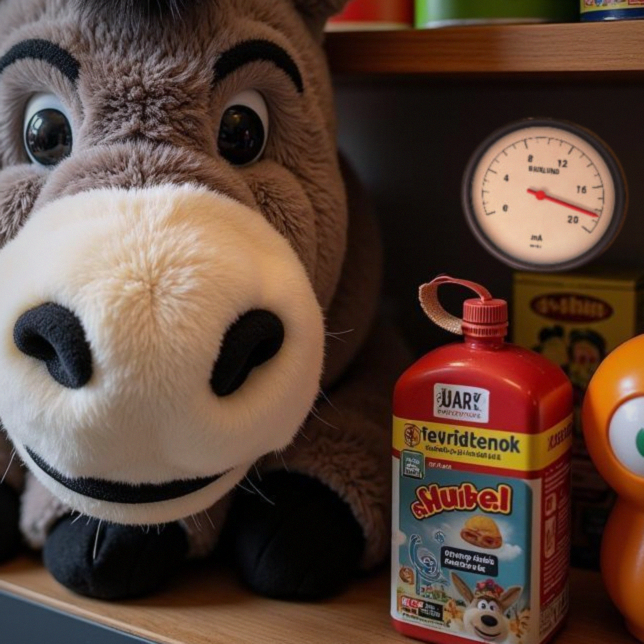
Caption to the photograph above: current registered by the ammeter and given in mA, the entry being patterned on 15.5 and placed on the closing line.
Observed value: 18.5
